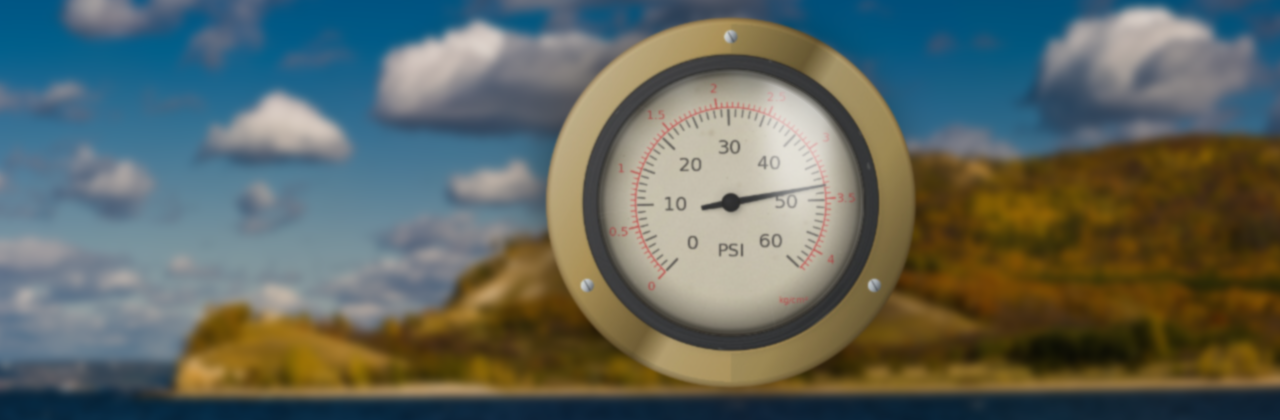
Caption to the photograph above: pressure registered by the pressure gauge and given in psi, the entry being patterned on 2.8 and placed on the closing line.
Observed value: 48
